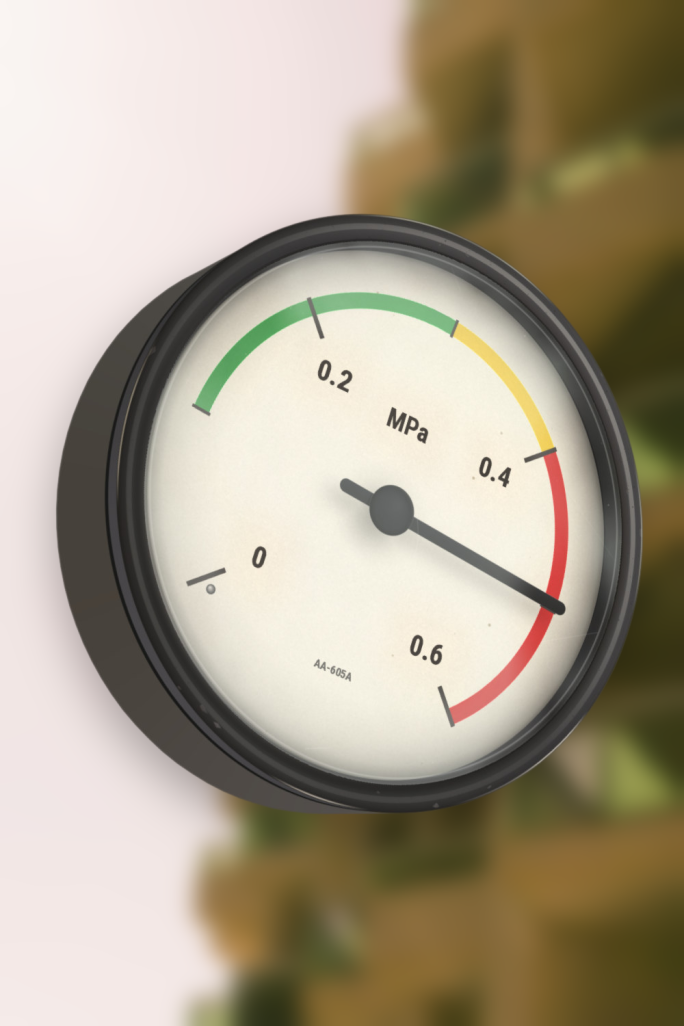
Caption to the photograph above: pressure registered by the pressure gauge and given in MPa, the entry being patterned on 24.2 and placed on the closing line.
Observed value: 0.5
